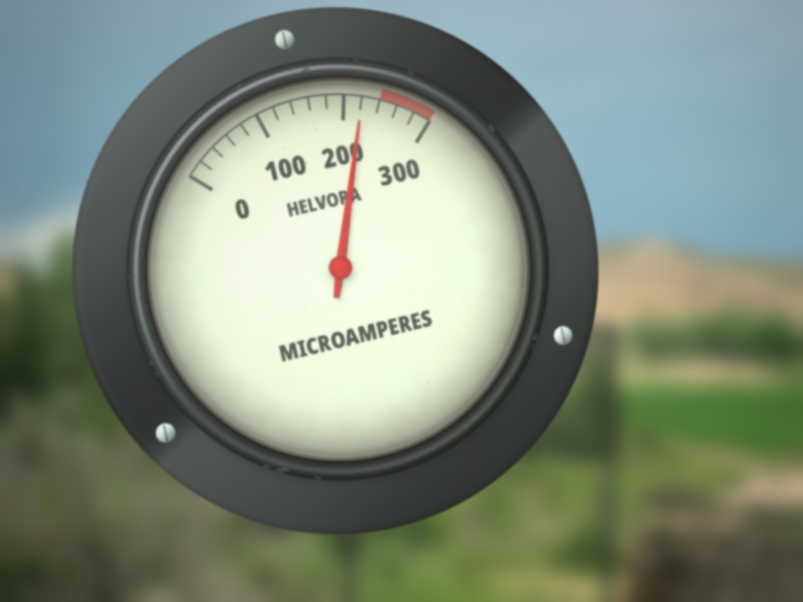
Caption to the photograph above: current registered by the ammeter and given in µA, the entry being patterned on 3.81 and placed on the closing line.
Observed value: 220
